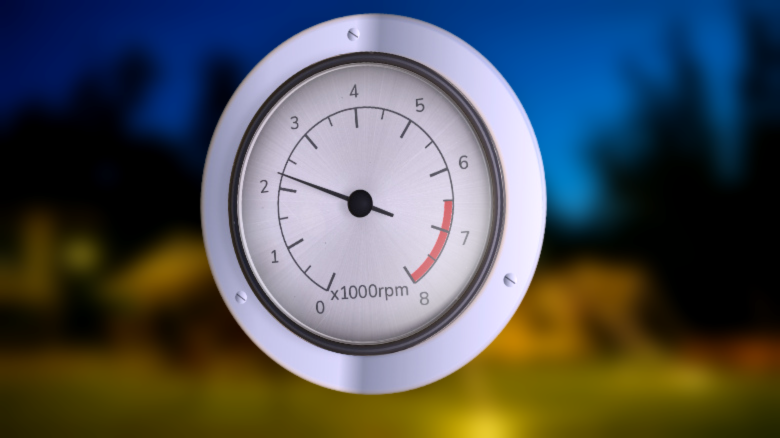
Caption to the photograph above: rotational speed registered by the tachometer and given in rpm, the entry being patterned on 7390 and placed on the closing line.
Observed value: 2250
